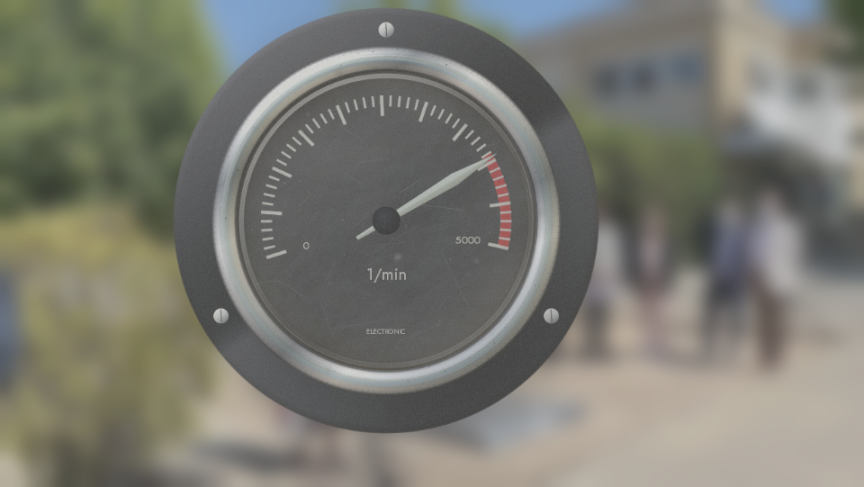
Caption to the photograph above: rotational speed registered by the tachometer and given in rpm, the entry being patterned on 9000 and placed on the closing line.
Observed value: 3950
